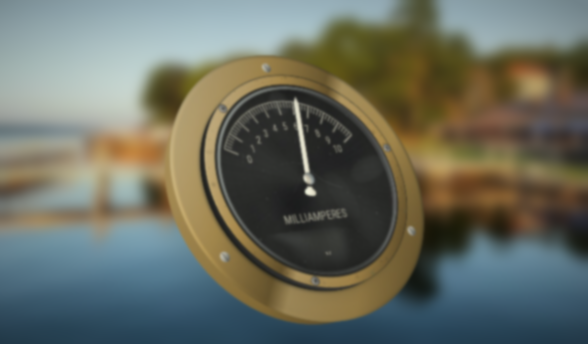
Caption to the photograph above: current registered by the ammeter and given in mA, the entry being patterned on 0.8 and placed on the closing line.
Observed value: 6
